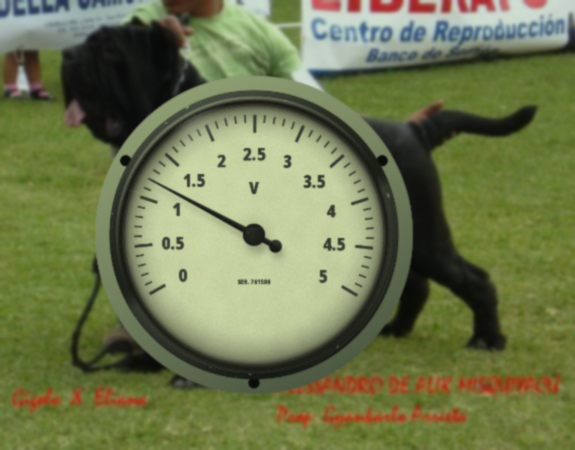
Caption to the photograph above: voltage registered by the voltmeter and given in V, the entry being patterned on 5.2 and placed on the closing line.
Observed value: 1.2
